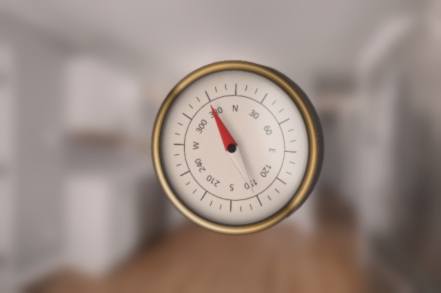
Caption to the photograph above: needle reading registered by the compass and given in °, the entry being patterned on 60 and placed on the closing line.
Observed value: 330
